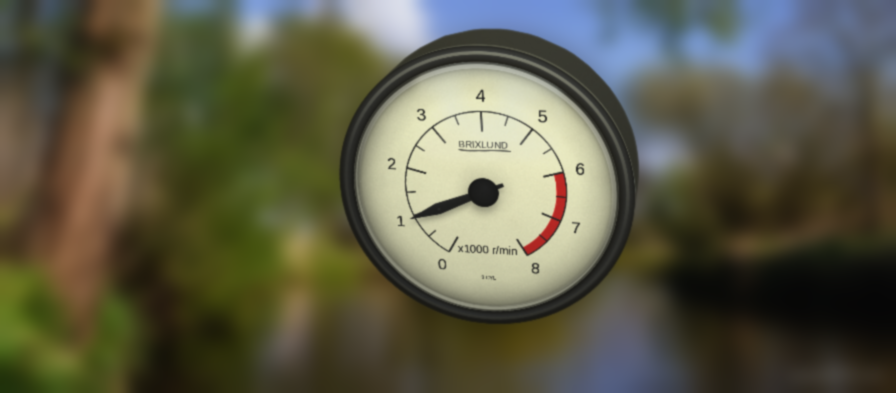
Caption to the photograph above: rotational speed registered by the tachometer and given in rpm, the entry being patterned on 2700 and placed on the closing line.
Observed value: 1000
